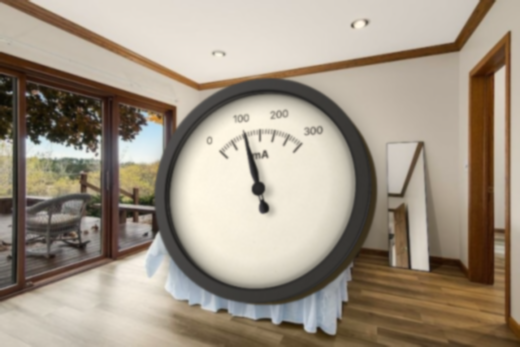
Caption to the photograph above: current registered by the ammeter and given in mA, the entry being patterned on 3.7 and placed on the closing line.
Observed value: 100
